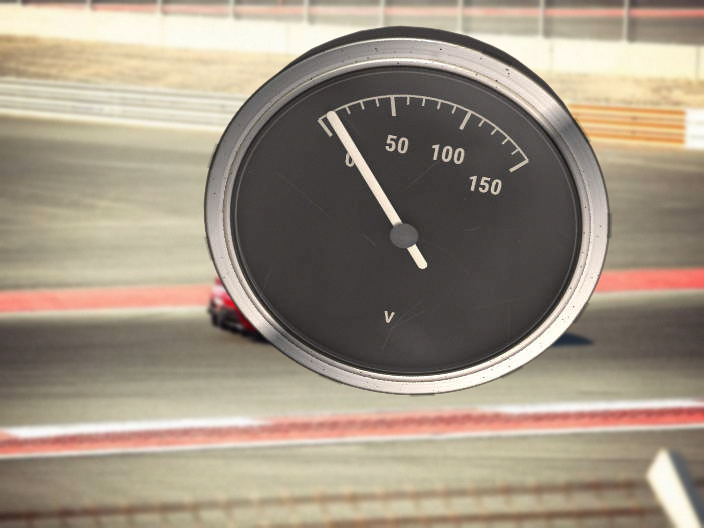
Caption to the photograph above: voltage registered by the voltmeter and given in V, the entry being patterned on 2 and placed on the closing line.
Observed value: 10
